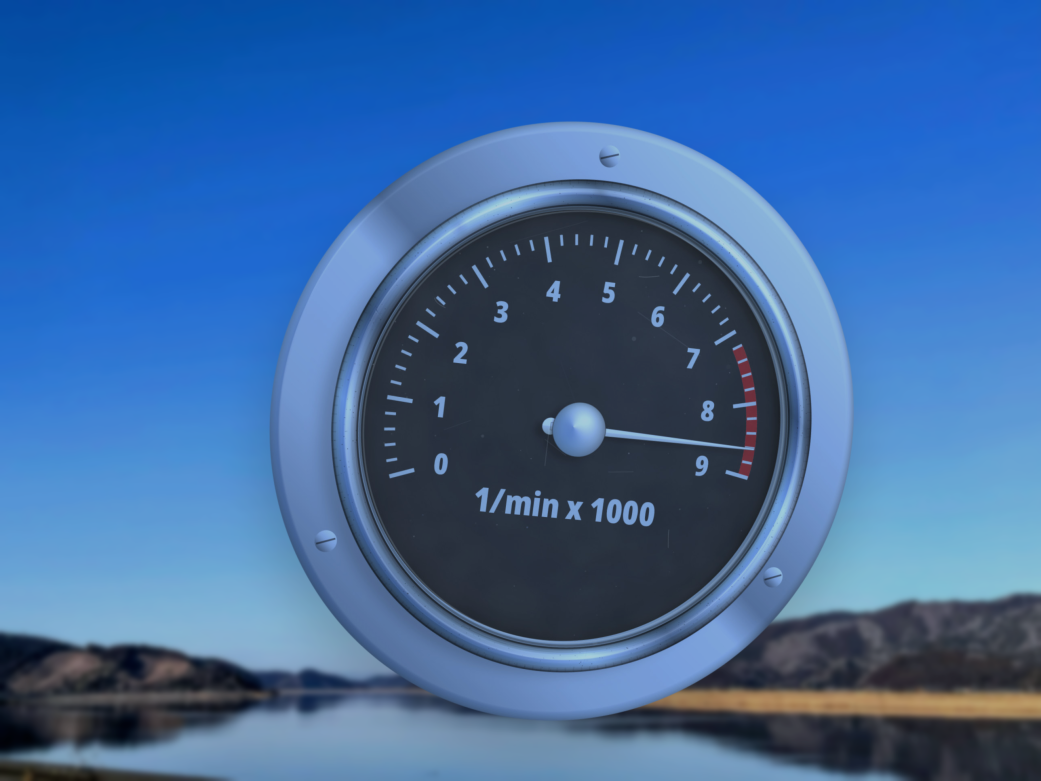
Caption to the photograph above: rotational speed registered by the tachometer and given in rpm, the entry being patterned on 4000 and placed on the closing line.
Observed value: 8600
